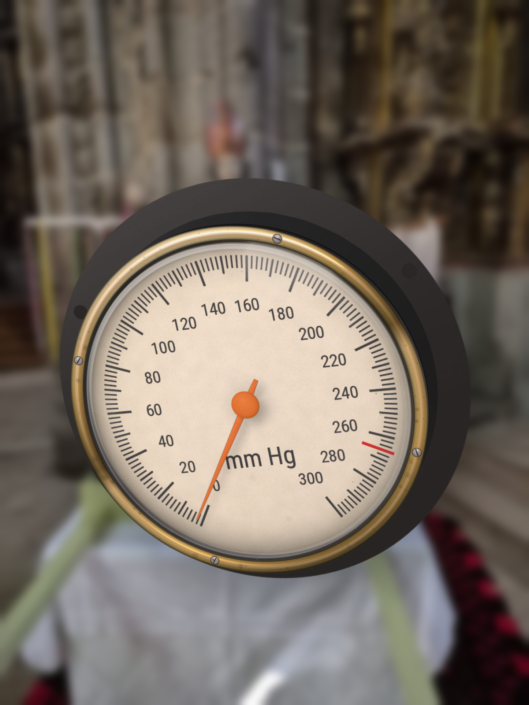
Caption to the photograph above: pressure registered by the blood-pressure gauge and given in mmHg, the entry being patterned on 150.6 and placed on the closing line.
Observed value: 2
